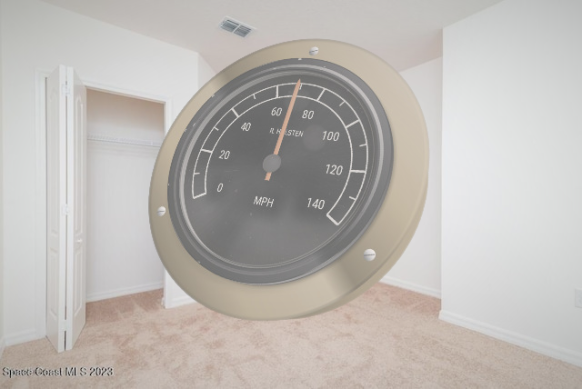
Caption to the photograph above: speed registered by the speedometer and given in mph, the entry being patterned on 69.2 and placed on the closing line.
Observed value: 70
